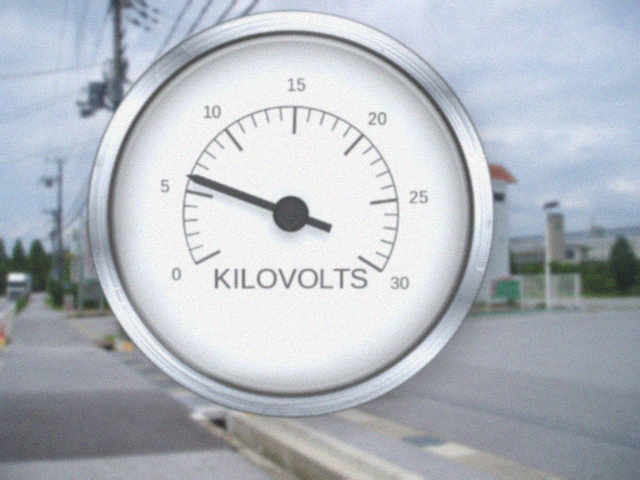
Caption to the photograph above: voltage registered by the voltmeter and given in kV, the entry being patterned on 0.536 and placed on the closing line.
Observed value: 6
